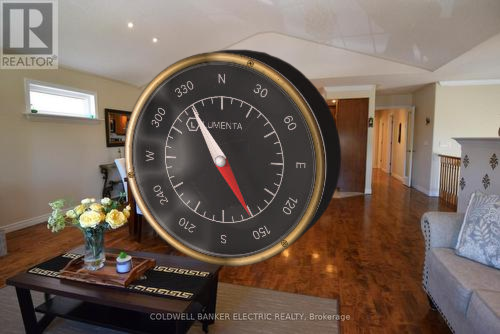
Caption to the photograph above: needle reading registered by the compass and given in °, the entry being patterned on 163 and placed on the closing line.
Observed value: 150
